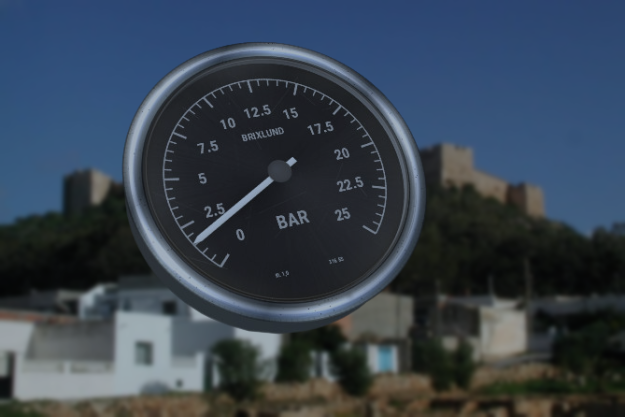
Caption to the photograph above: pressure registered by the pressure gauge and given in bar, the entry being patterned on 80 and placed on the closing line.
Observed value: 1.5
